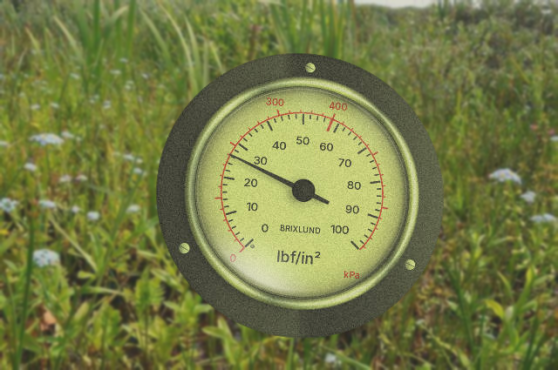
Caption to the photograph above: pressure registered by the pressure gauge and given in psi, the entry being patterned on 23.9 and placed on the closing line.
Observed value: 26
